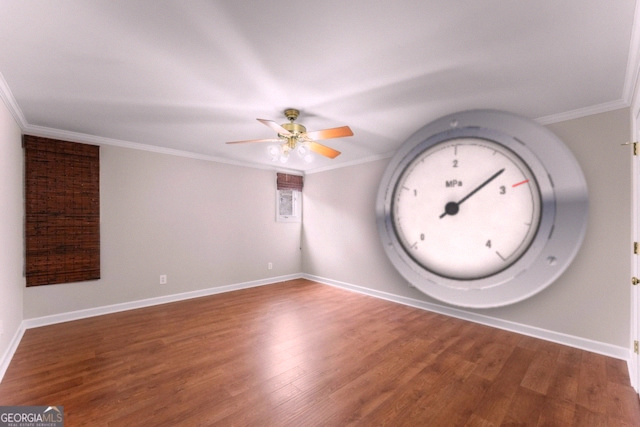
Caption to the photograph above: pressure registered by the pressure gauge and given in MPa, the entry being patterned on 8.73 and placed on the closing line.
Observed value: 2.75
